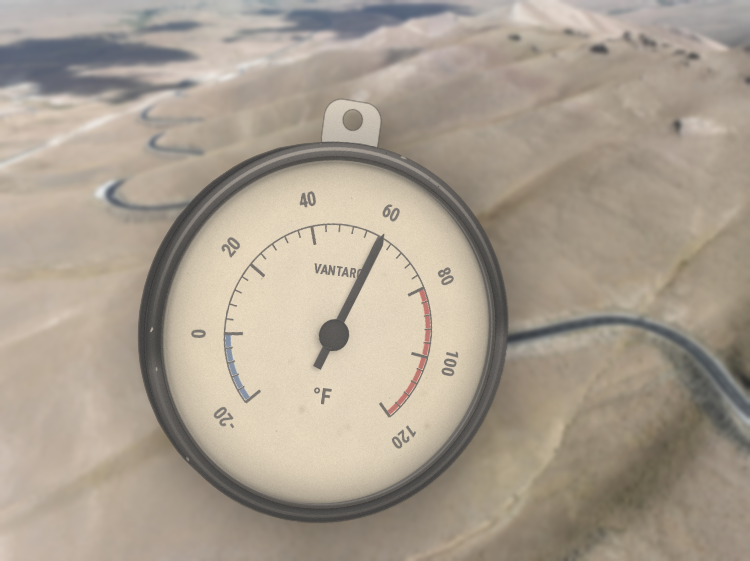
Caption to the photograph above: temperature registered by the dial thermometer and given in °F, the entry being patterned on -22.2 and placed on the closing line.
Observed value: 60
